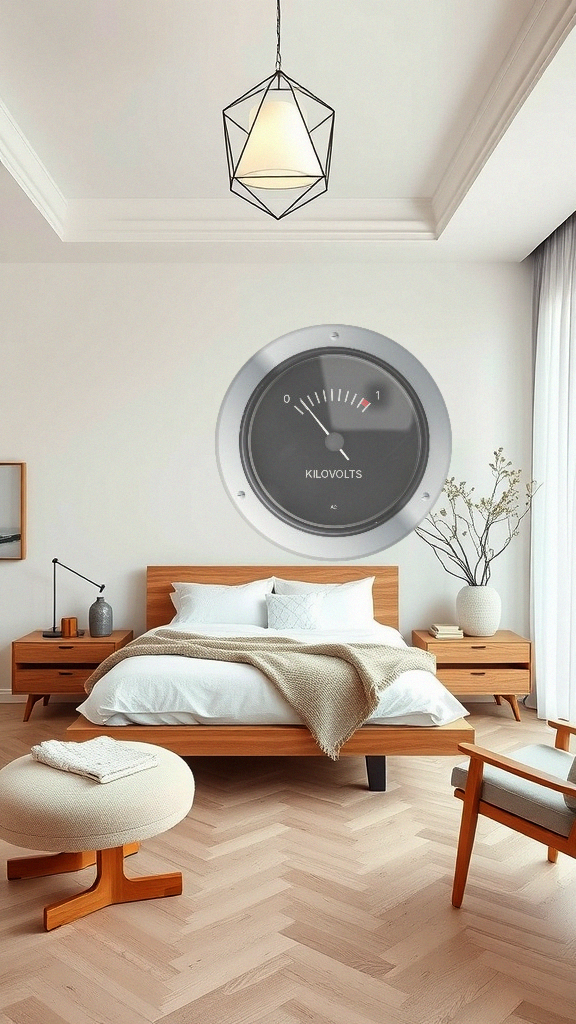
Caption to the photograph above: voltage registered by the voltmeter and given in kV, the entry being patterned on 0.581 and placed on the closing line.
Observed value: 0.1
